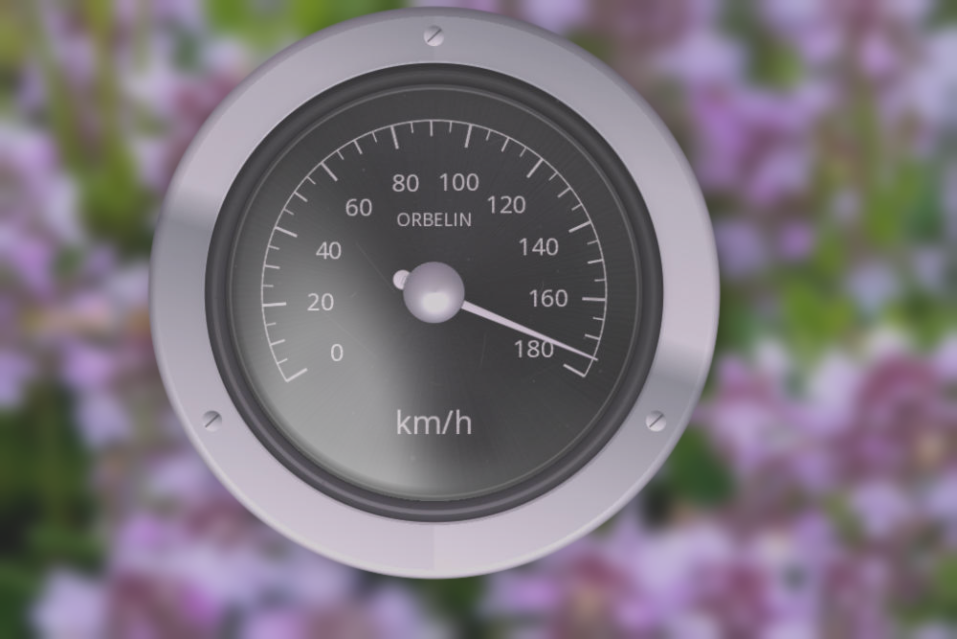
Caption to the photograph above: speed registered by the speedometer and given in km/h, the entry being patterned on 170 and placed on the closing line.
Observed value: 175
